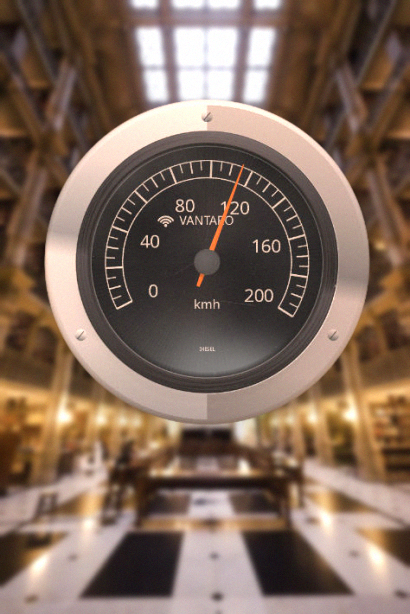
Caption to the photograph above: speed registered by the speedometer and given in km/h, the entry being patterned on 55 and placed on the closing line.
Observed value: 115
